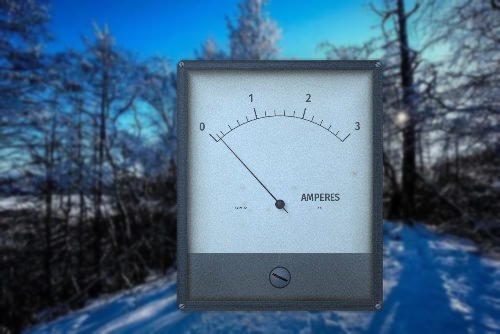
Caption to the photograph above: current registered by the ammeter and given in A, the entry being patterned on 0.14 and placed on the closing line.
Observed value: 0.1
